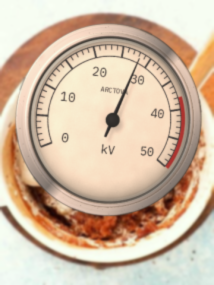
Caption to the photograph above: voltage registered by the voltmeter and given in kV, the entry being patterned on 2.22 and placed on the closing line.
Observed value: 28
